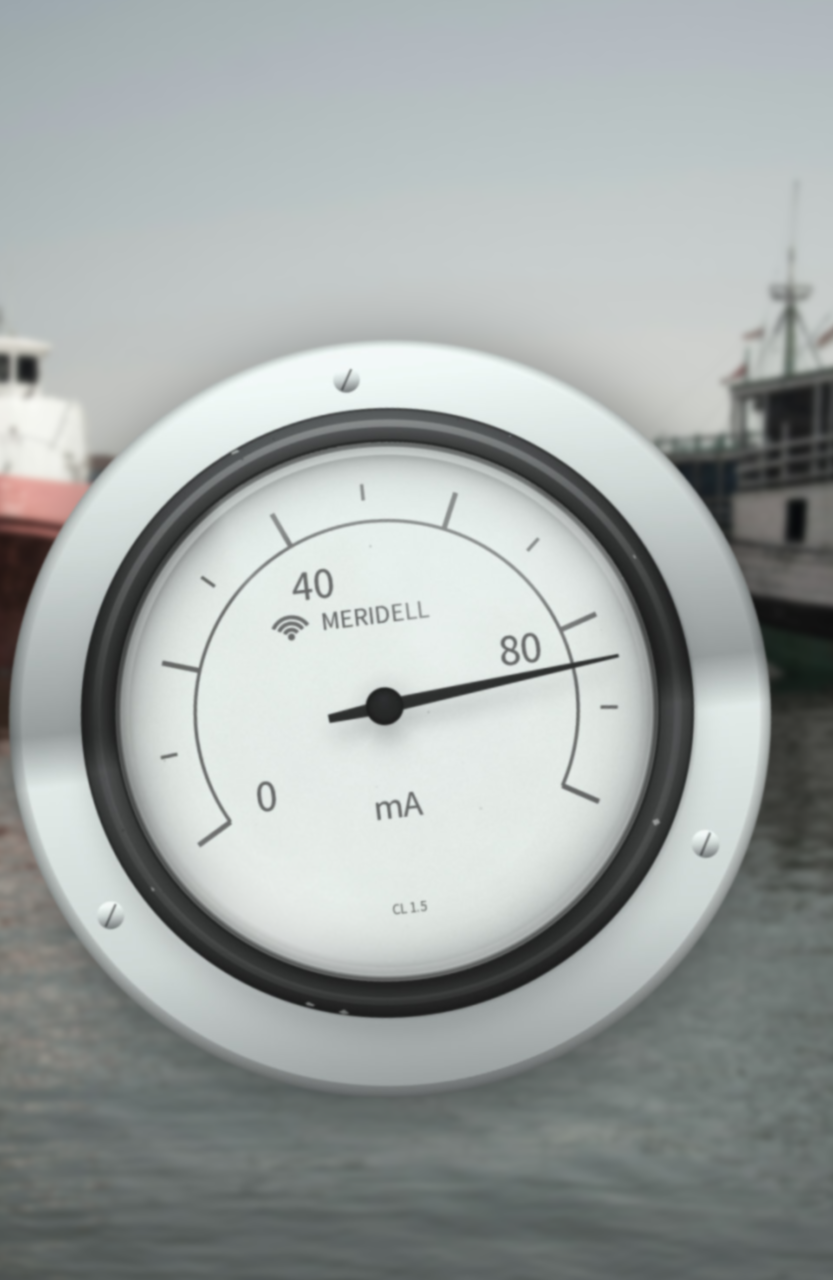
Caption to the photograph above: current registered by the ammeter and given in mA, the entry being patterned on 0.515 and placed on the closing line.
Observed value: 85
